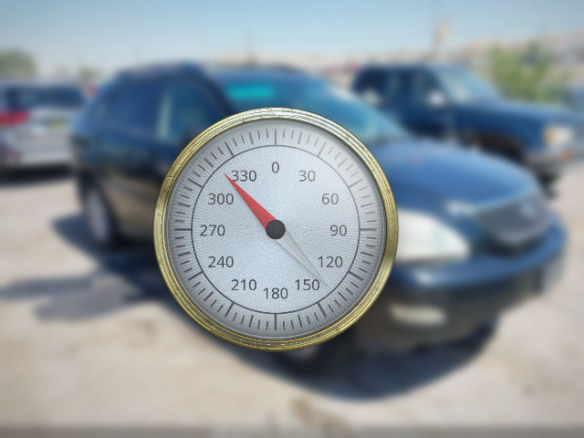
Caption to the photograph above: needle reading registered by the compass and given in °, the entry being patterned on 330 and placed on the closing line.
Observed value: 317.5
